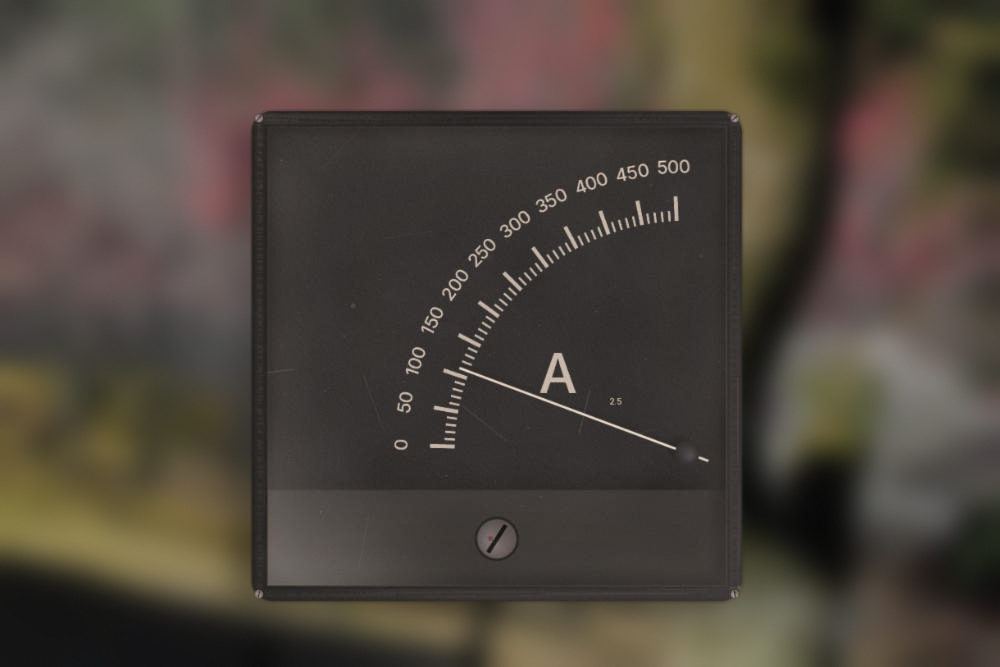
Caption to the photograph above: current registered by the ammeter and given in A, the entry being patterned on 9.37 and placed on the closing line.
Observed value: 110
